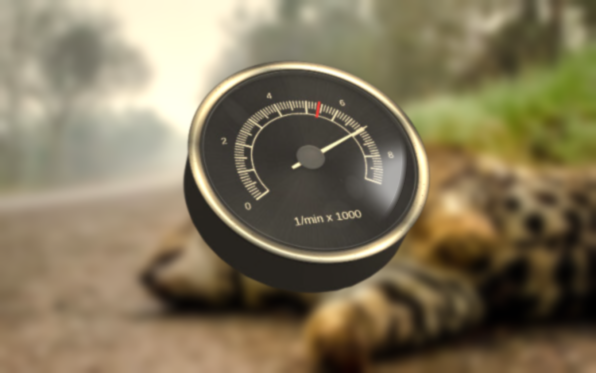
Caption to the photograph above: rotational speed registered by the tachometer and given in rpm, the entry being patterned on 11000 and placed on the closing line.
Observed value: 7000
